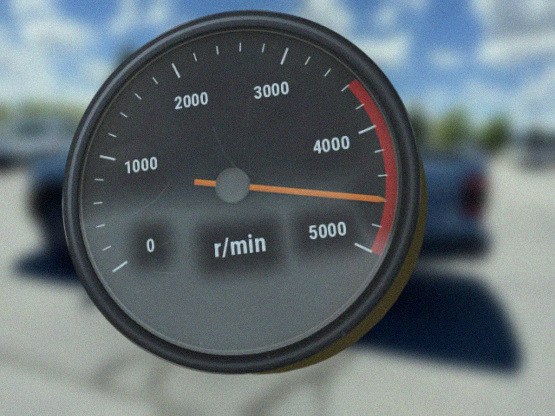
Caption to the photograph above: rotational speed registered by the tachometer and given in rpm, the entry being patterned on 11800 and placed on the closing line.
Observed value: 4600
